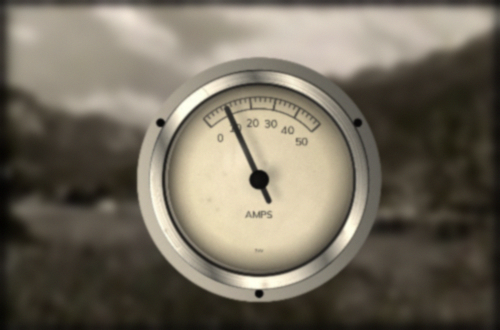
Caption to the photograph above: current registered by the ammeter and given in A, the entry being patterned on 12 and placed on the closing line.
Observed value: 10
